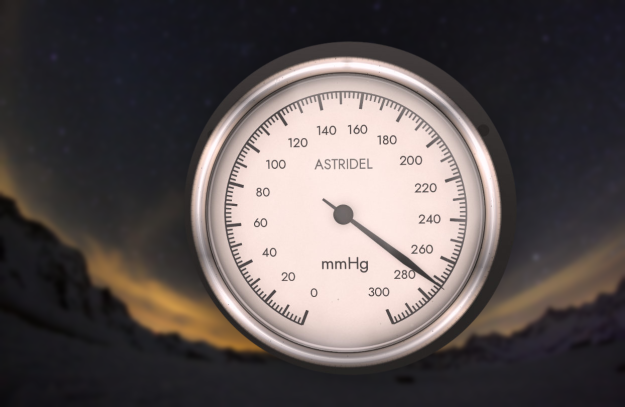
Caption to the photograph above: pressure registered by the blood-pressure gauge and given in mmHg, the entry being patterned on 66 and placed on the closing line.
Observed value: 272
